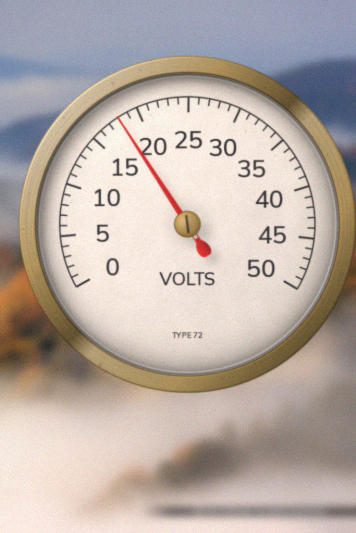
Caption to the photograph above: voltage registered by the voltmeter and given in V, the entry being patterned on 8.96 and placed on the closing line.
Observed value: 18
